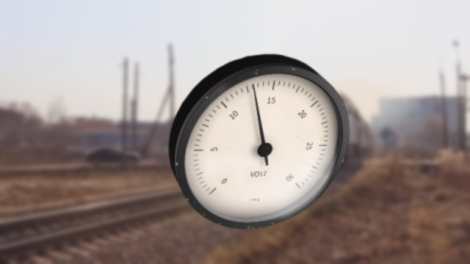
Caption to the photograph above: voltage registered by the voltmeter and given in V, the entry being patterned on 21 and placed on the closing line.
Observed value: 13
